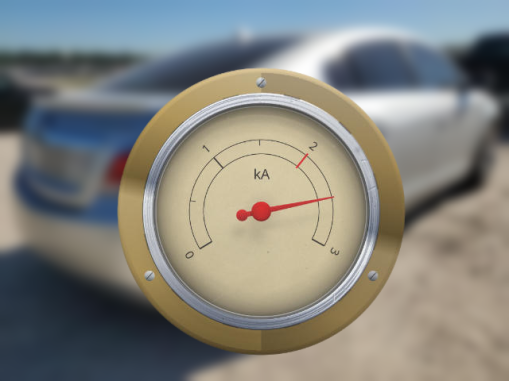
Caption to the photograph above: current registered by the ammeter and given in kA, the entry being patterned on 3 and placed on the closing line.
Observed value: 2.5
